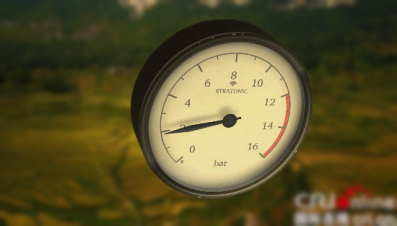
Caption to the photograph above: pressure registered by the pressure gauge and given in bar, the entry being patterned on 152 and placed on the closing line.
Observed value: 2
